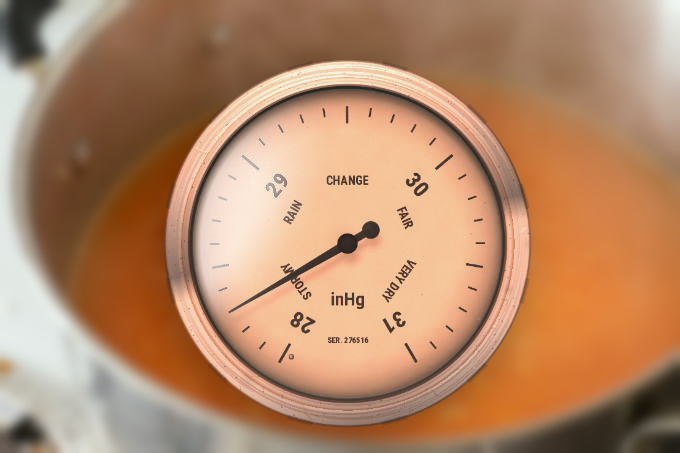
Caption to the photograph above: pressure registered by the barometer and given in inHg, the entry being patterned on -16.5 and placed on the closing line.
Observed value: 28.3
